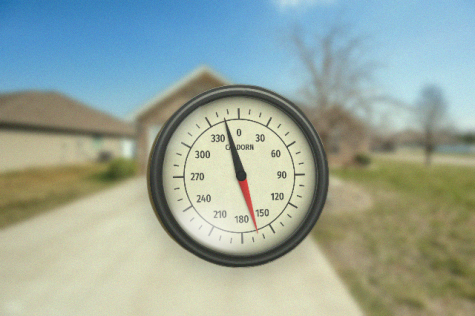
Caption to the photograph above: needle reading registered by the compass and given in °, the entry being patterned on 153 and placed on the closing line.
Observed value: 165
